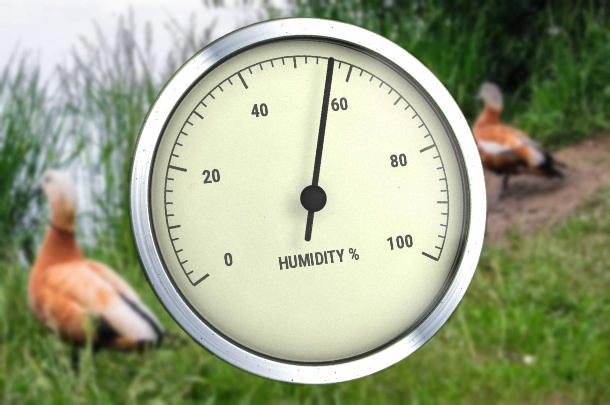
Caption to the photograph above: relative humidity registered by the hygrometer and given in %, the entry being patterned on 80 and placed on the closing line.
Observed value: 56
